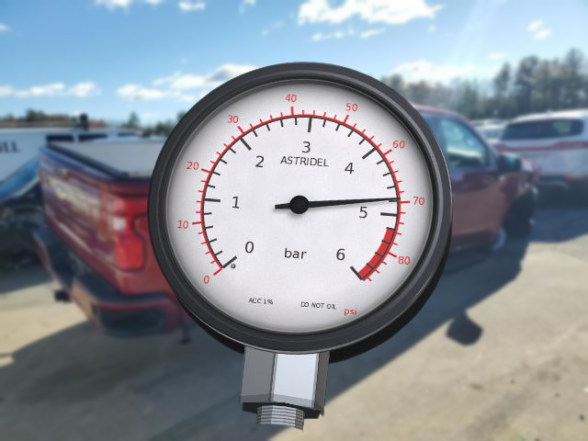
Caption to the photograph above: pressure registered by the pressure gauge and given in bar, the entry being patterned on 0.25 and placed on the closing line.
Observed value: 4.8
